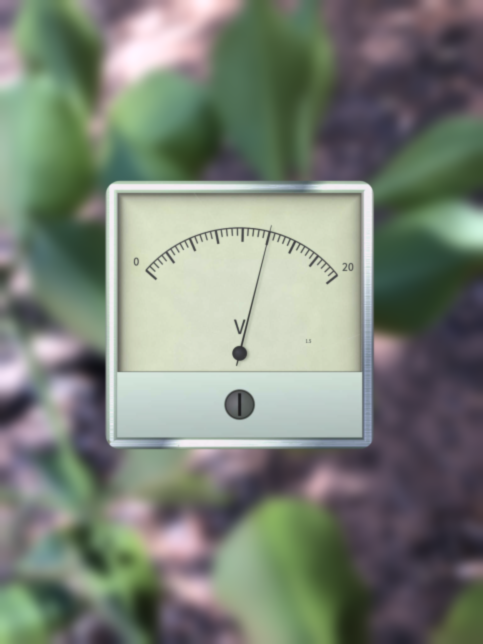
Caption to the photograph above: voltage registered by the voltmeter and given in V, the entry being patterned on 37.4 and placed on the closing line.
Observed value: 12.5
